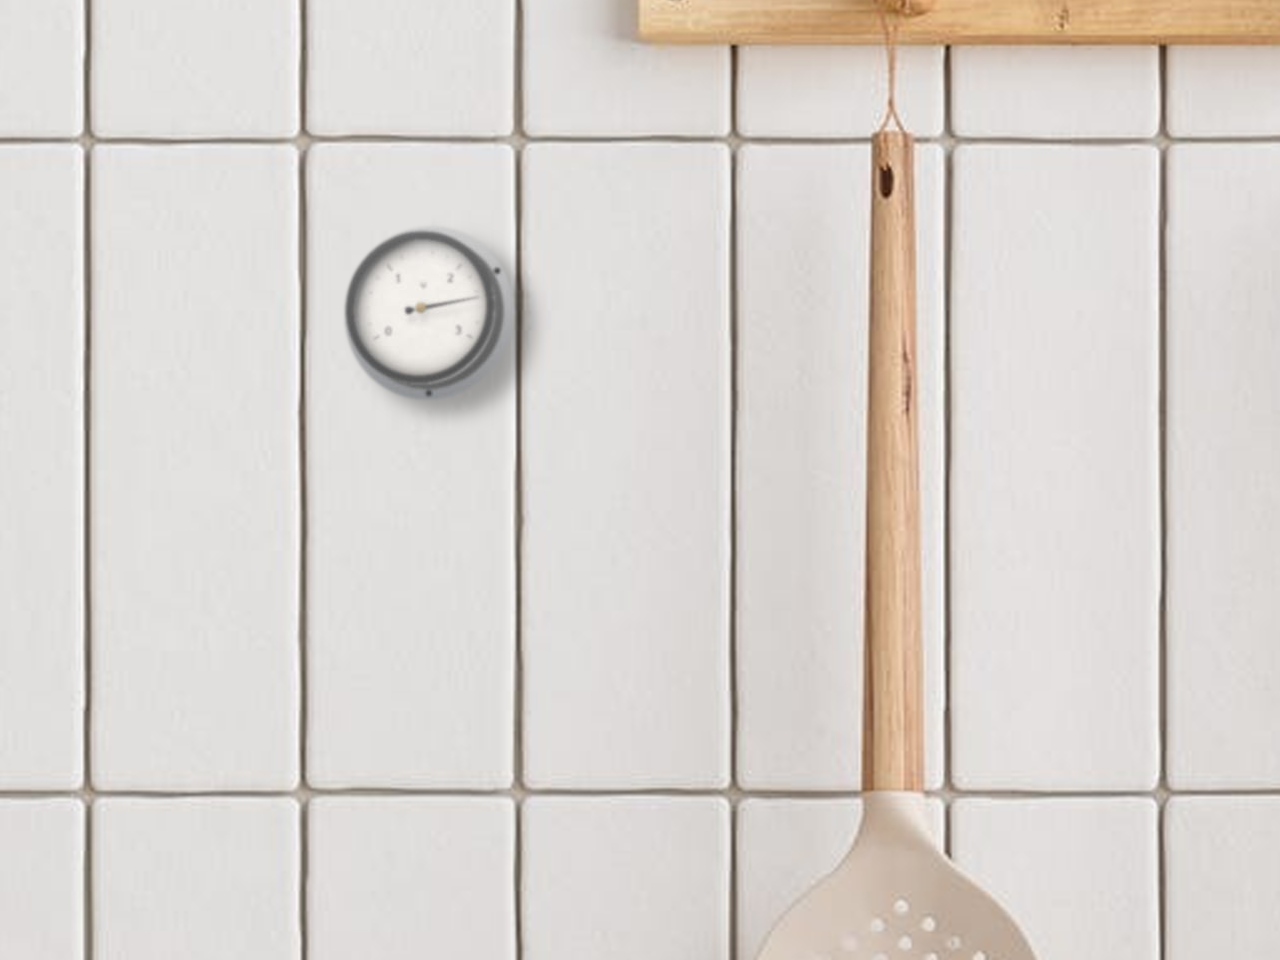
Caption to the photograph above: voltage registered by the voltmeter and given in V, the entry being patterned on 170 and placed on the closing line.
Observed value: 2.5
